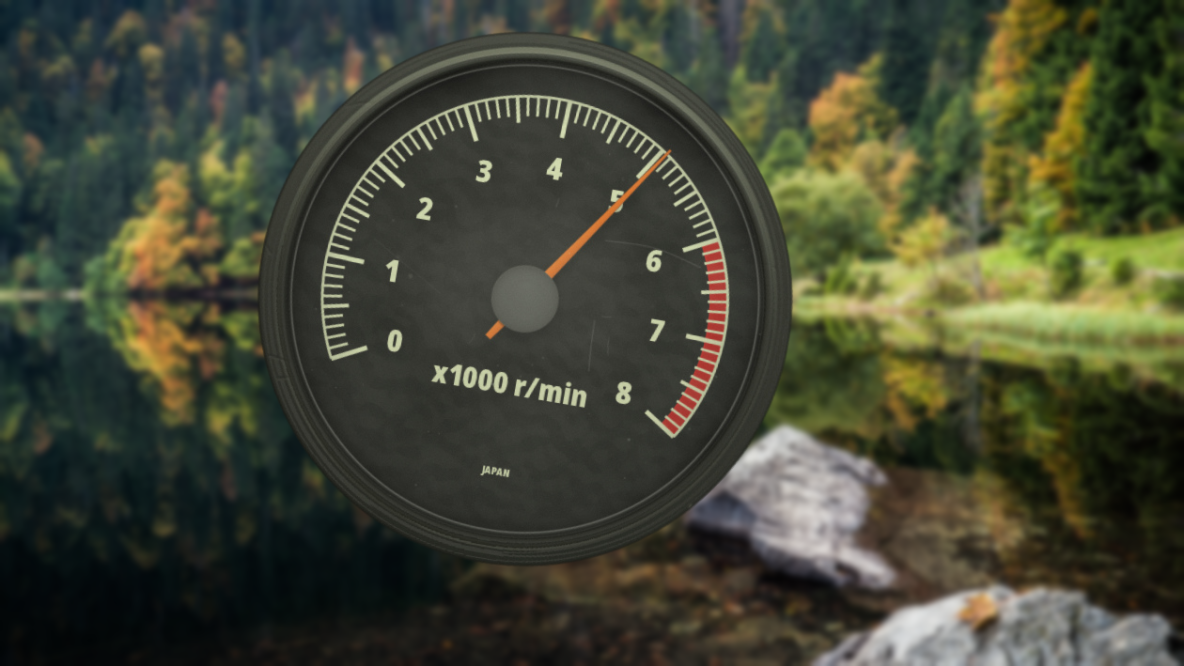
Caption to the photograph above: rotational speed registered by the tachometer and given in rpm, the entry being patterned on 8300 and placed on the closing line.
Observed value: 5050
